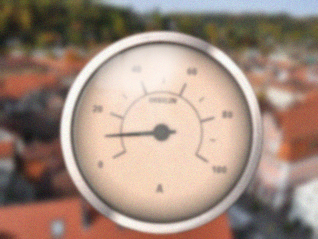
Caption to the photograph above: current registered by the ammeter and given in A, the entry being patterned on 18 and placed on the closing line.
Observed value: 10
